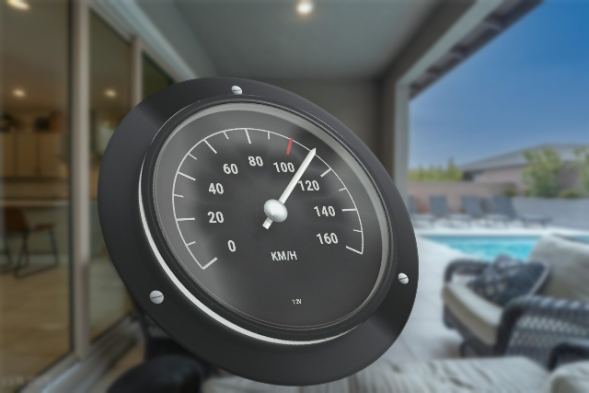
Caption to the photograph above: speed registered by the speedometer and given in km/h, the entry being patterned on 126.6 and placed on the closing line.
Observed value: 110
